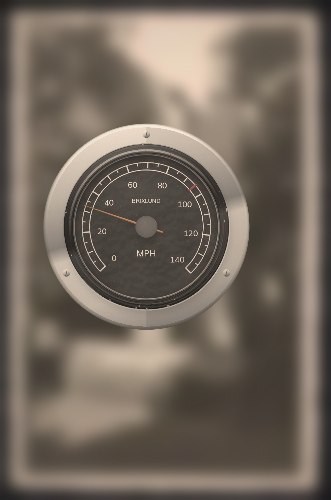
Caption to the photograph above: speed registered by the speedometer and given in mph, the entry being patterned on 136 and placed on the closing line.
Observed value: 32.5
